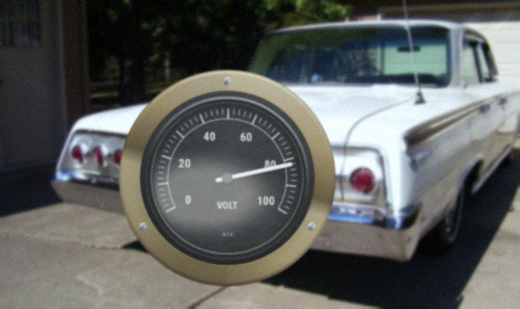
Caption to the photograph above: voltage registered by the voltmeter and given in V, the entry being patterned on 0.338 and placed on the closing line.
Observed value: 82
